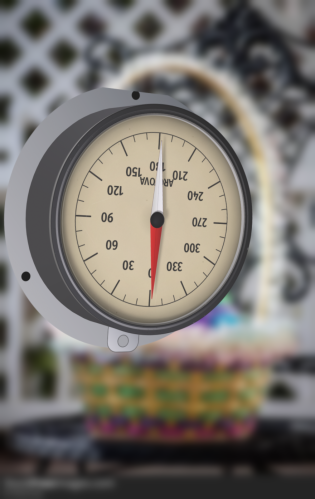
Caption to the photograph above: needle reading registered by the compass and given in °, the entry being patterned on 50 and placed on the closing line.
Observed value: 0
